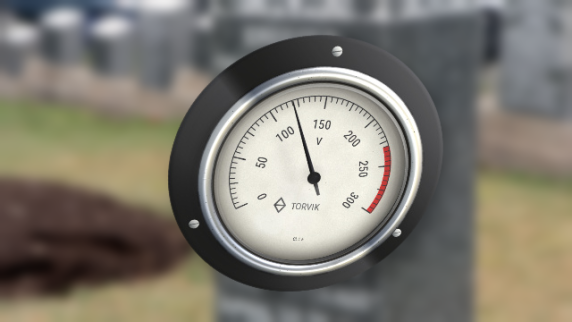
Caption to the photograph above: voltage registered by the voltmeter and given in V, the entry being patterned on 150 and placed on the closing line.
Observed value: 120
